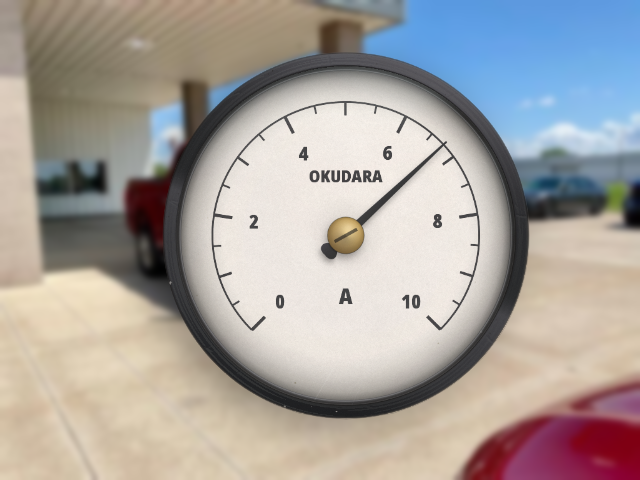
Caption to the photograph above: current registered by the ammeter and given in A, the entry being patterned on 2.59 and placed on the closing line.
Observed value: 6.75
